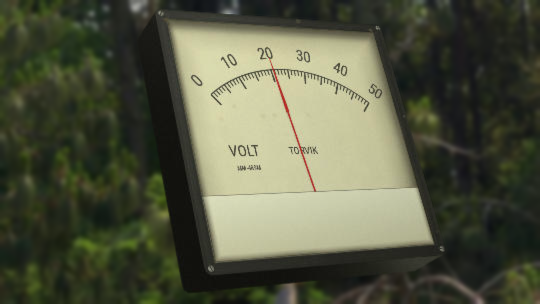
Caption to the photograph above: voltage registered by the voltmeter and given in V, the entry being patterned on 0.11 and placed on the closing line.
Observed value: 20
